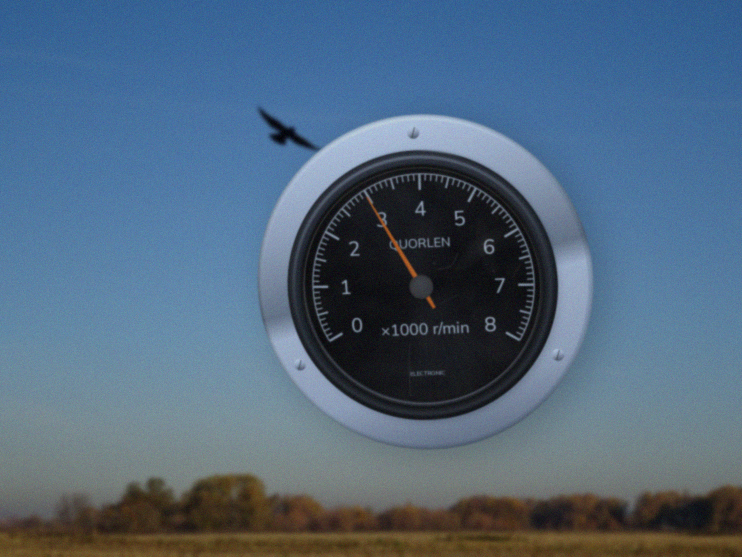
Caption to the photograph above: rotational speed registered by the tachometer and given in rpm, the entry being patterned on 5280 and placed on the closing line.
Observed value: 3000
